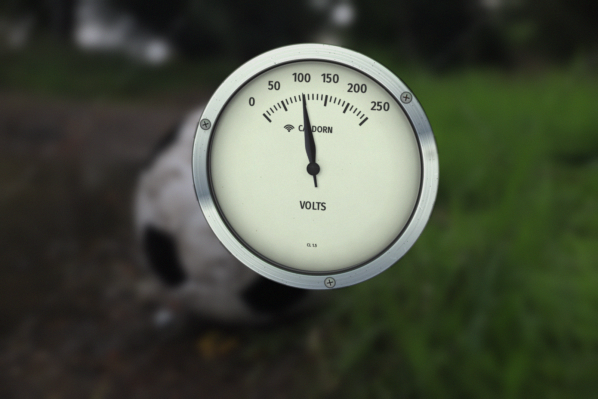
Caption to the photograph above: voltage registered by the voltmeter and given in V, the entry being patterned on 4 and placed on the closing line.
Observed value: 100
